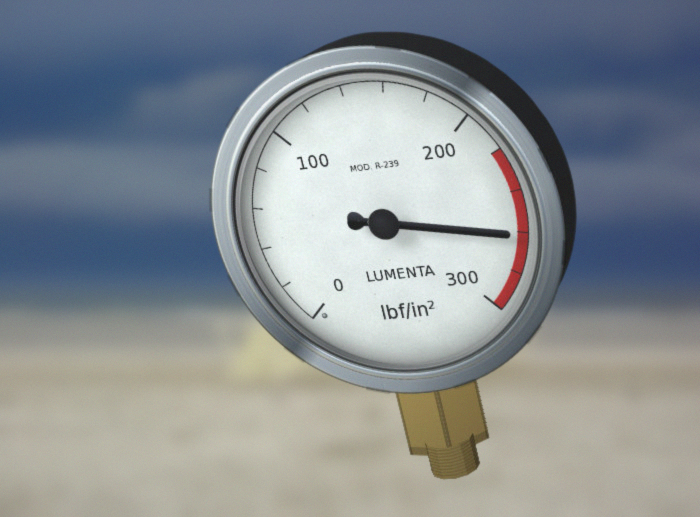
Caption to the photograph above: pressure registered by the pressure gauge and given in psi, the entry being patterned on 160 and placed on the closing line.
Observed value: 260
